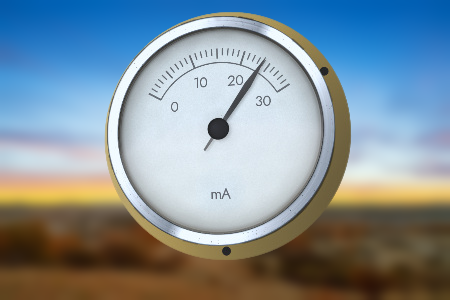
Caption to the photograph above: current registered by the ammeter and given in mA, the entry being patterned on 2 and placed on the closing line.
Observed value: 24
